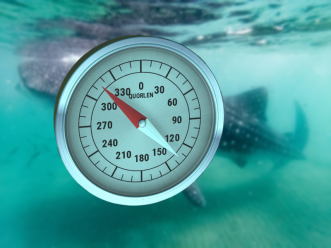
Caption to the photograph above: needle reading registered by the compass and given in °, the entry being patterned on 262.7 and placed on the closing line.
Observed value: 315
